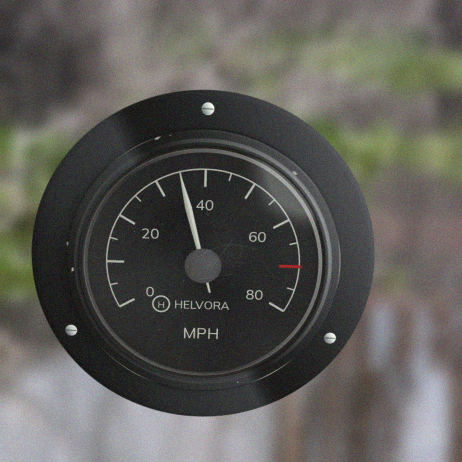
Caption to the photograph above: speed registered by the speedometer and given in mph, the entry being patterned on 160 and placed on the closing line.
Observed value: 35
